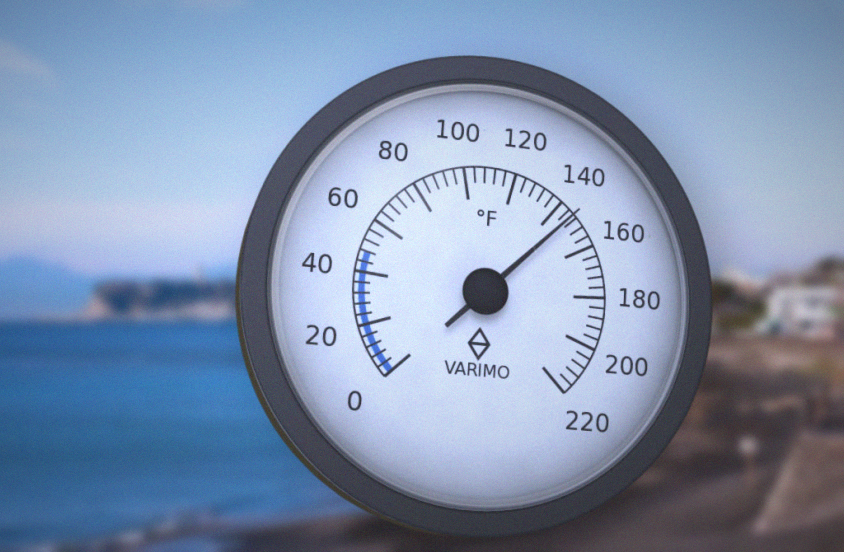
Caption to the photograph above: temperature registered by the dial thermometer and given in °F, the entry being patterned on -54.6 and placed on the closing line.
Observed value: 146
